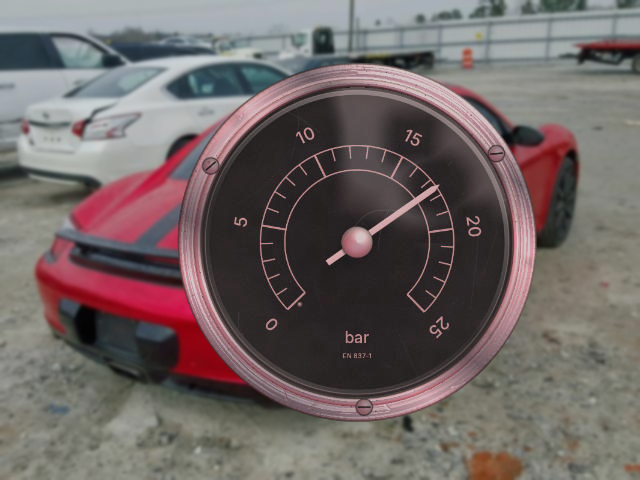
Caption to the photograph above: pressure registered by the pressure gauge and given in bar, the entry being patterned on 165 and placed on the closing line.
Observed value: 17.5
